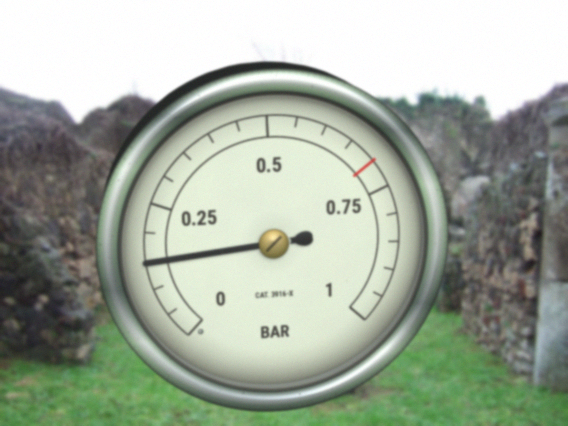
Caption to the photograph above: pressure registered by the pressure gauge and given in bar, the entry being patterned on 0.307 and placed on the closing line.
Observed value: 0.15
